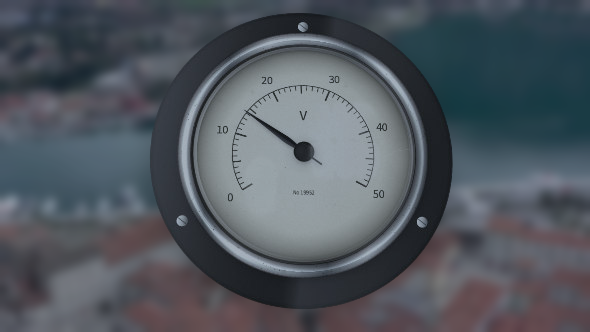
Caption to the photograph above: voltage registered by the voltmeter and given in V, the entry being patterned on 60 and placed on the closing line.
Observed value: 14
